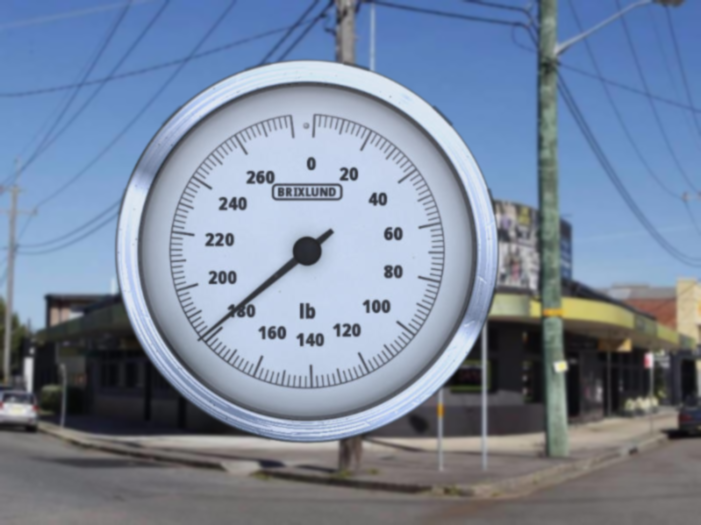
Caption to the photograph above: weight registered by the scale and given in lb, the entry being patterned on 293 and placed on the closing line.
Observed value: 182
